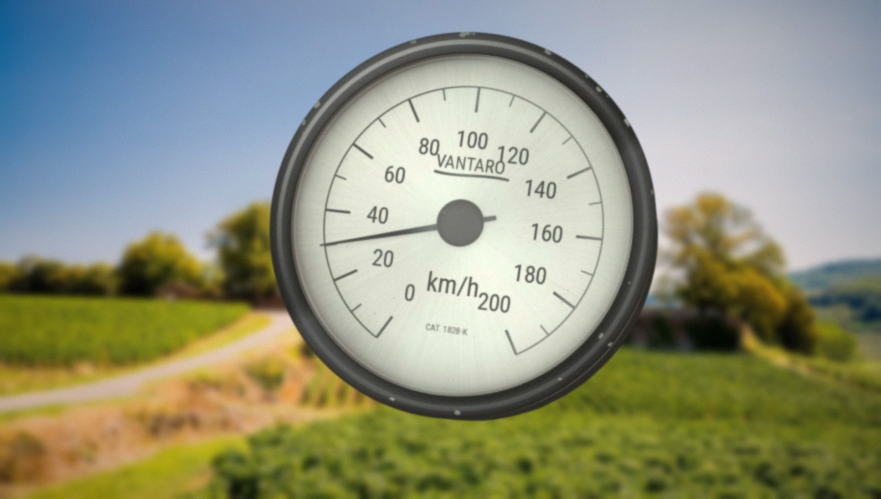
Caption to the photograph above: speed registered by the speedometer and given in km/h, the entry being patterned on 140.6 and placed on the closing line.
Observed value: 30
